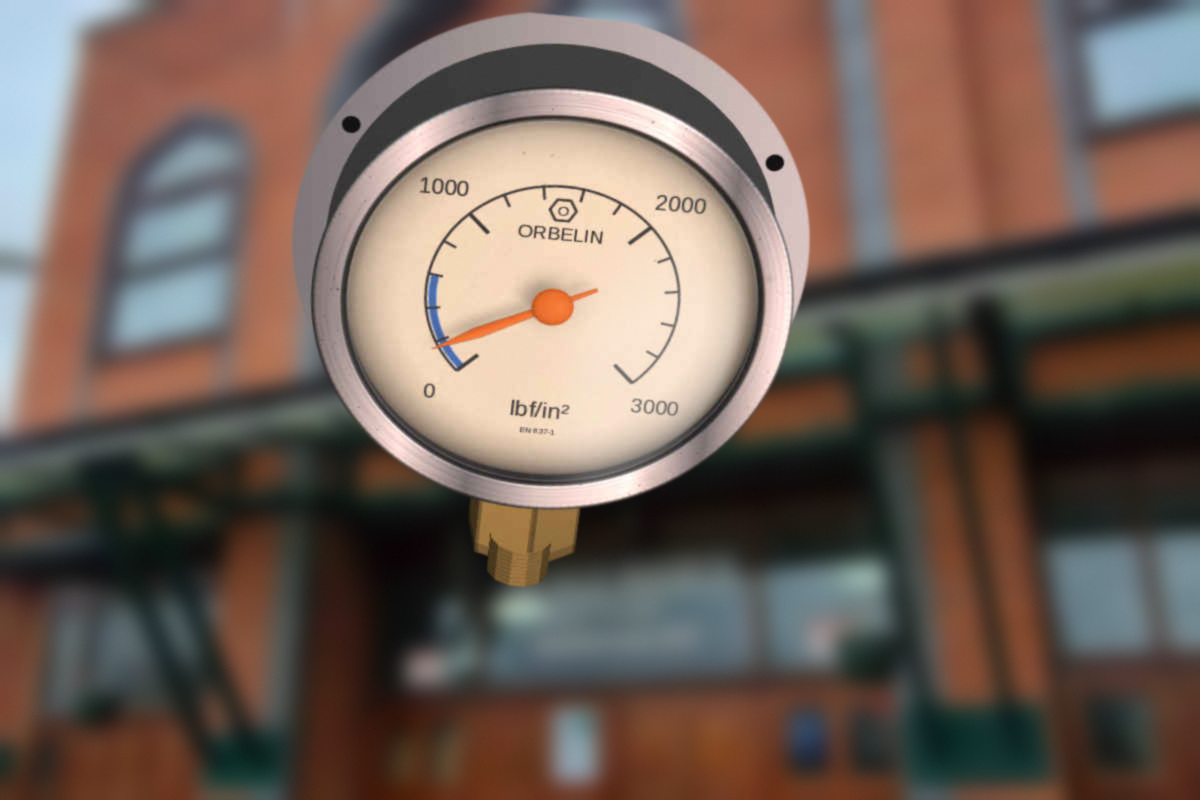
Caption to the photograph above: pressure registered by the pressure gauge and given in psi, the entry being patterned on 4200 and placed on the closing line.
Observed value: 200
